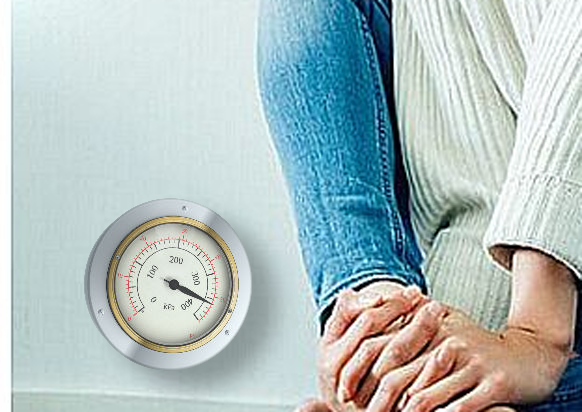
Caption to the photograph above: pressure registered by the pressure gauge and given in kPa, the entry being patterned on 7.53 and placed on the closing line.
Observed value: 360
